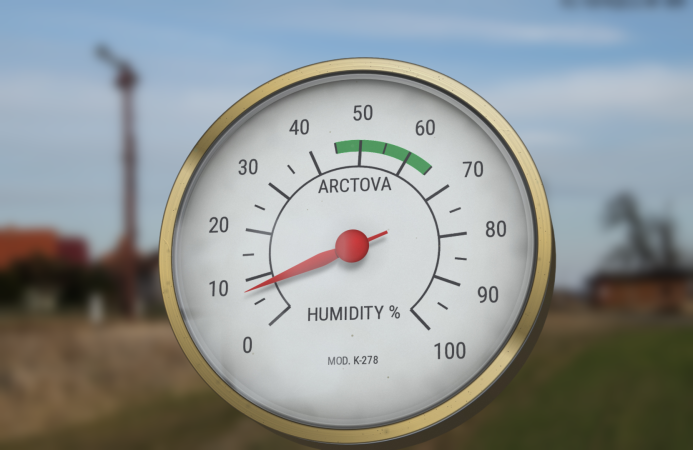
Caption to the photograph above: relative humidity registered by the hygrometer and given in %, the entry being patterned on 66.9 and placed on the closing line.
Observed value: 7.5
